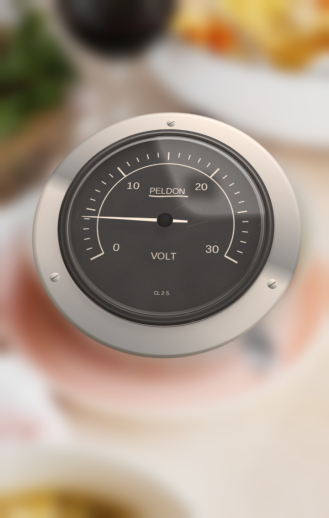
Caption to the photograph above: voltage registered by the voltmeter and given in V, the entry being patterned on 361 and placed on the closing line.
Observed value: 4
